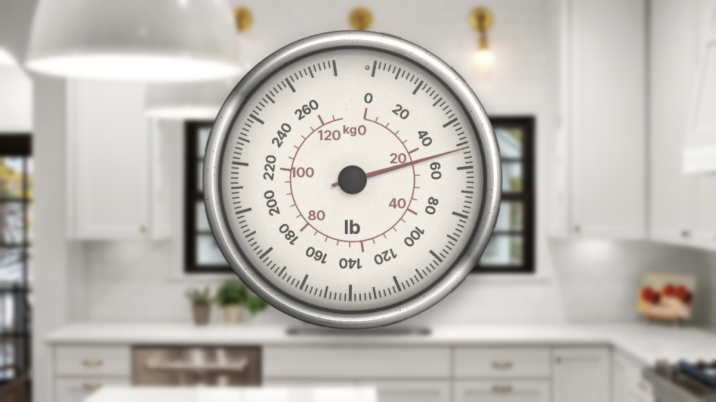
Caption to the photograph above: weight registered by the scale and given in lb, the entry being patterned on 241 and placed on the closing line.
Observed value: 52
